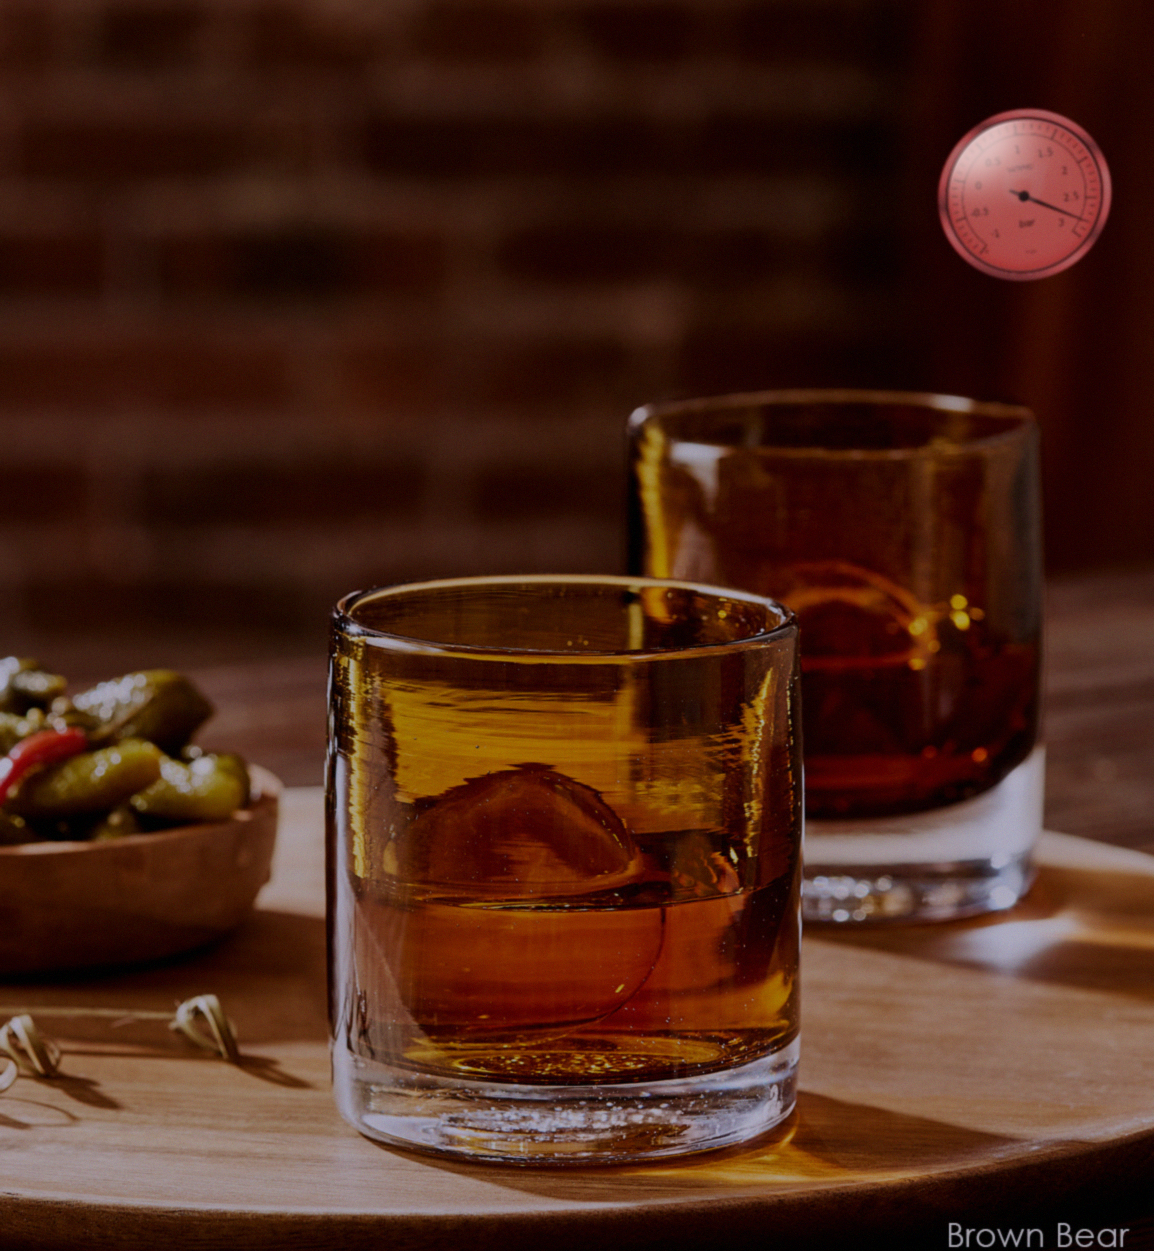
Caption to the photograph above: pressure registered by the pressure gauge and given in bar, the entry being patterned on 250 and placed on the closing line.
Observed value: 2.8
